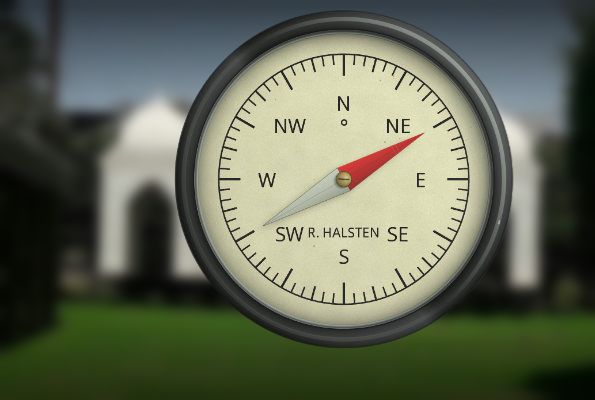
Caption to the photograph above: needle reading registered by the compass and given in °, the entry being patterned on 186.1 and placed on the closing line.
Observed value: 60
